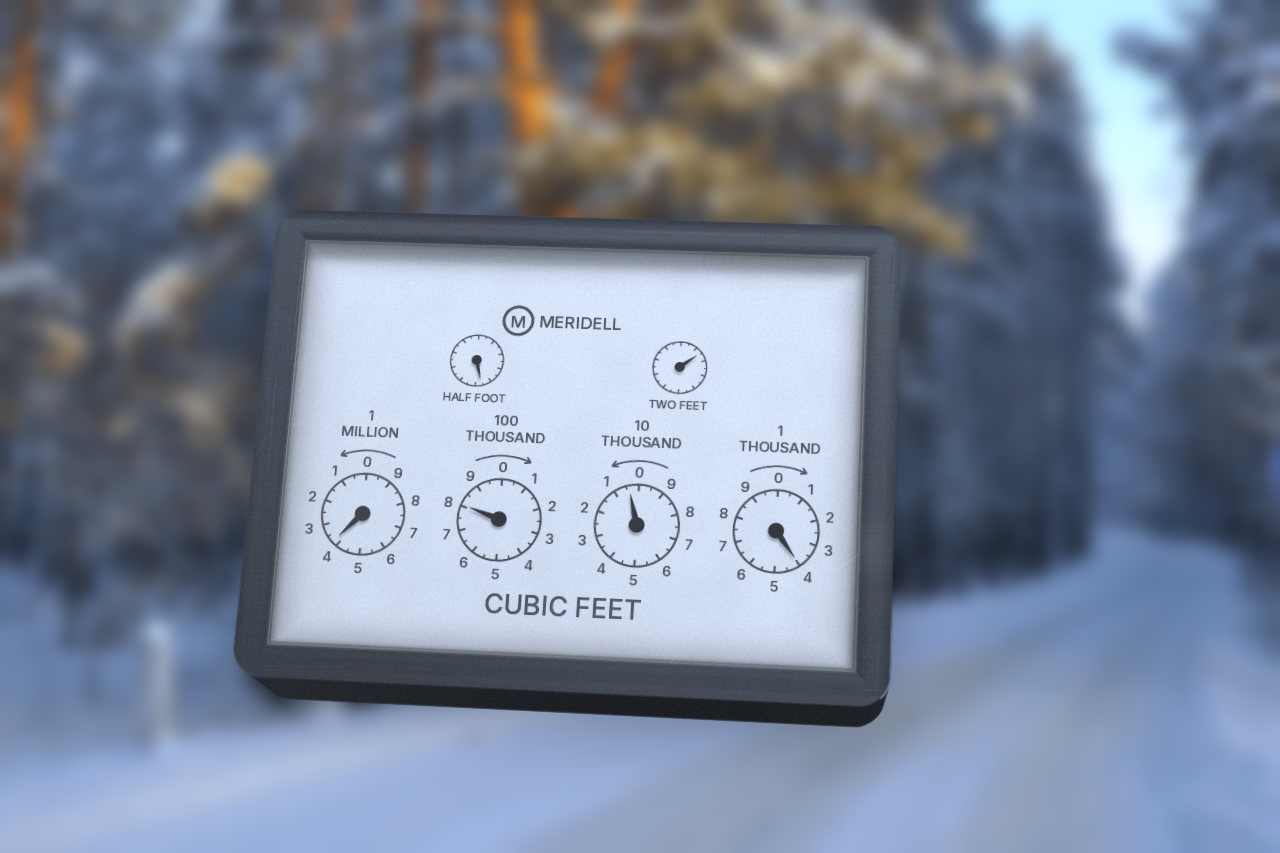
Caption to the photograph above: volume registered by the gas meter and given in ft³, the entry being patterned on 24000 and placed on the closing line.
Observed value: 380400
